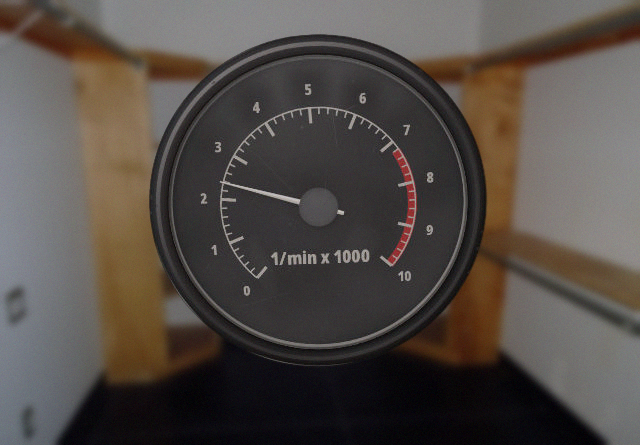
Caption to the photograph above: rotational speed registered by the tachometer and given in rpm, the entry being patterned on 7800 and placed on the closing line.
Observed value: 2400
